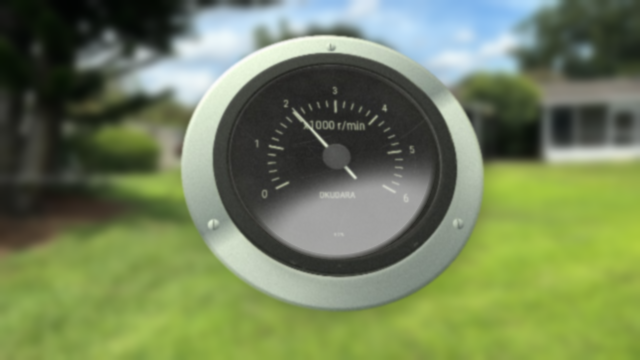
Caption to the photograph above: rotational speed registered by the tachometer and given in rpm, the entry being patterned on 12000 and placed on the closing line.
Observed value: 2000
